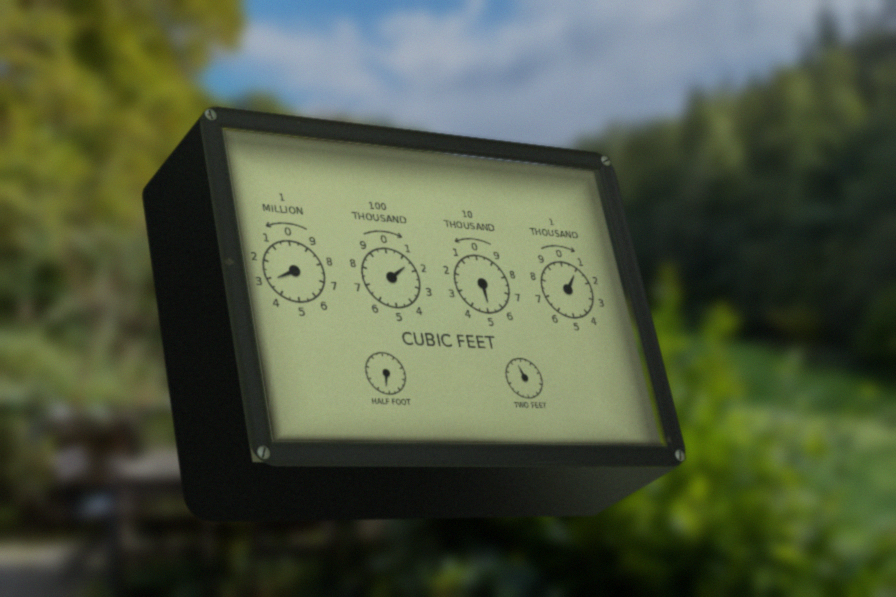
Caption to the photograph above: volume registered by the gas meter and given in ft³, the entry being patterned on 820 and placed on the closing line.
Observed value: 315100
